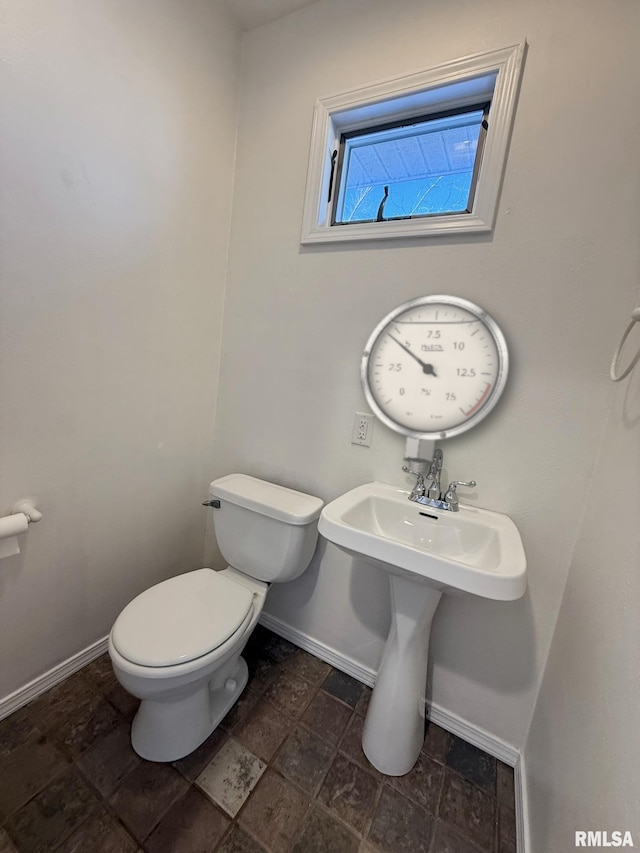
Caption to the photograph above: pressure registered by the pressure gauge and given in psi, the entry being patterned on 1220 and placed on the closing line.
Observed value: 4.5
